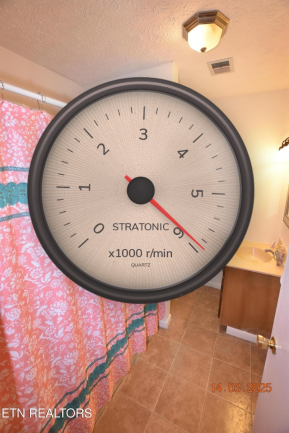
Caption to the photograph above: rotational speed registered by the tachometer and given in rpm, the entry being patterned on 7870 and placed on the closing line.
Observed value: 5900
